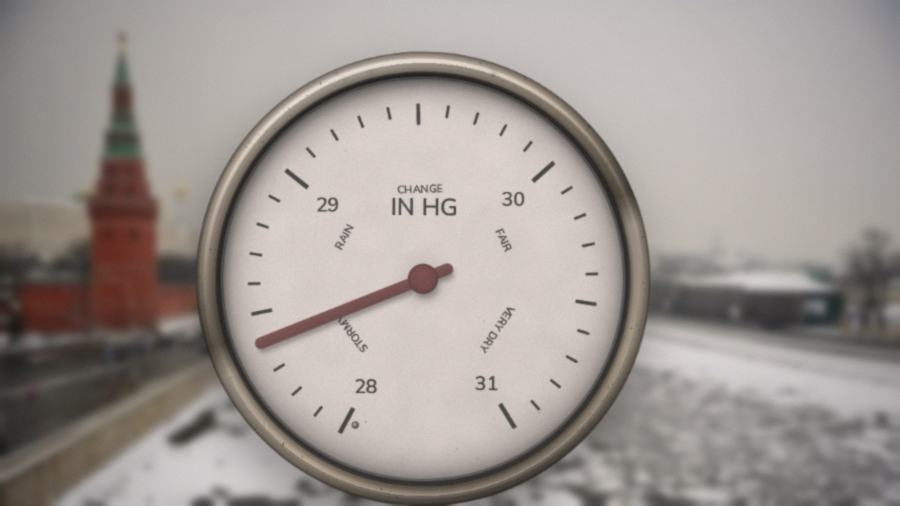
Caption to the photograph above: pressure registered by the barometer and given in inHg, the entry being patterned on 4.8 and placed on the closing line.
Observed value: 28.4
